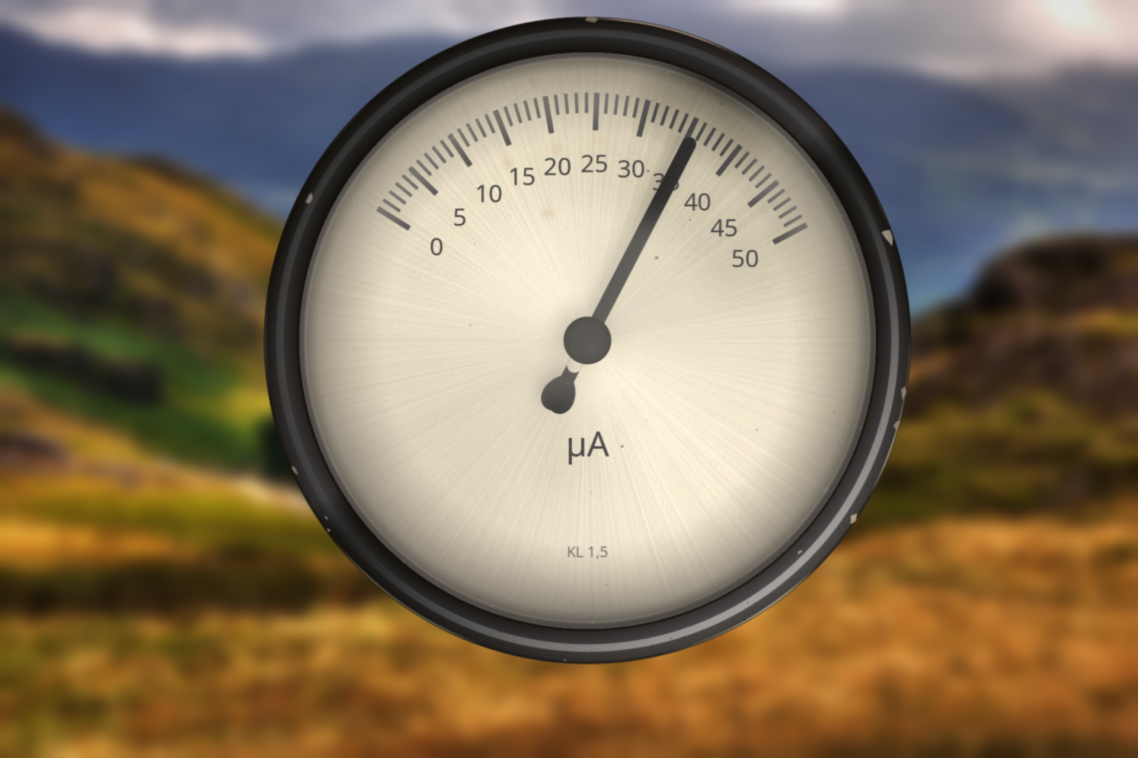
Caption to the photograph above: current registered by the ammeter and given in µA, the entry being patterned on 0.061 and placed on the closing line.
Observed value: 35.5
